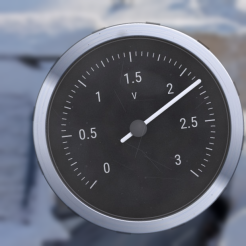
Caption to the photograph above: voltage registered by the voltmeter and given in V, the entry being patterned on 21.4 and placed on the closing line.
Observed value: 2.15
